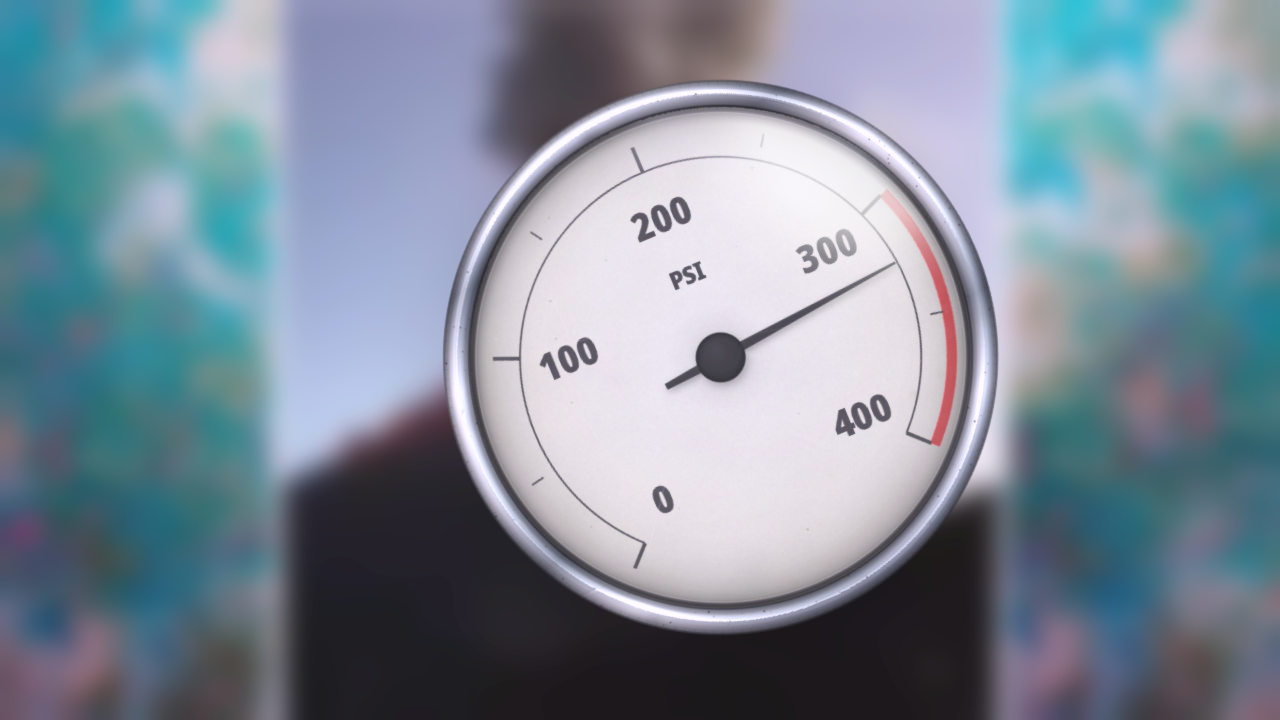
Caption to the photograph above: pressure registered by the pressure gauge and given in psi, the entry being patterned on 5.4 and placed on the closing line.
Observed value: 325
